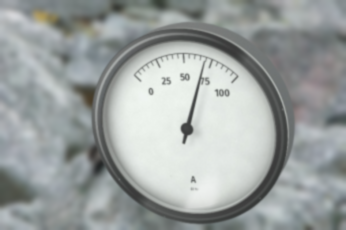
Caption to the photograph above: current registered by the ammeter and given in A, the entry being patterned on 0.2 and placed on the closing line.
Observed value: 70
